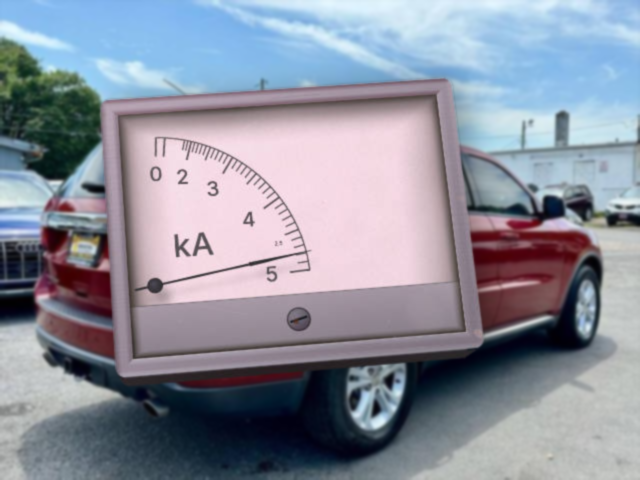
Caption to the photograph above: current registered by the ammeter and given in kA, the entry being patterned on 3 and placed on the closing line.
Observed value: 4.8
